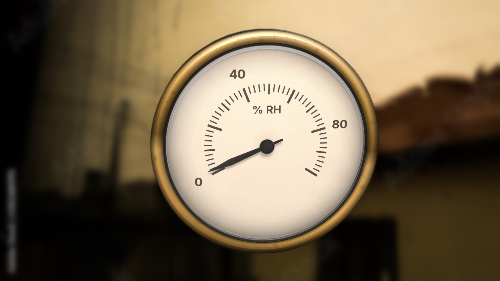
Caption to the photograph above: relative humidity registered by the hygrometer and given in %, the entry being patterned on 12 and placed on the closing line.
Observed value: 2
